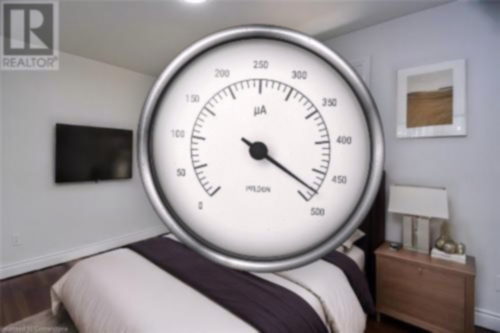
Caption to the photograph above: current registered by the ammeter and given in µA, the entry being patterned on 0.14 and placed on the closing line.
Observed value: 480
